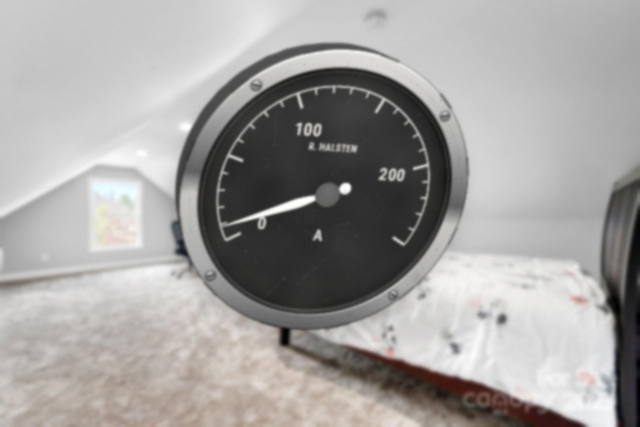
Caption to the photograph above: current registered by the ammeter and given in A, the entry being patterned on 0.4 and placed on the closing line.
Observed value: 10
